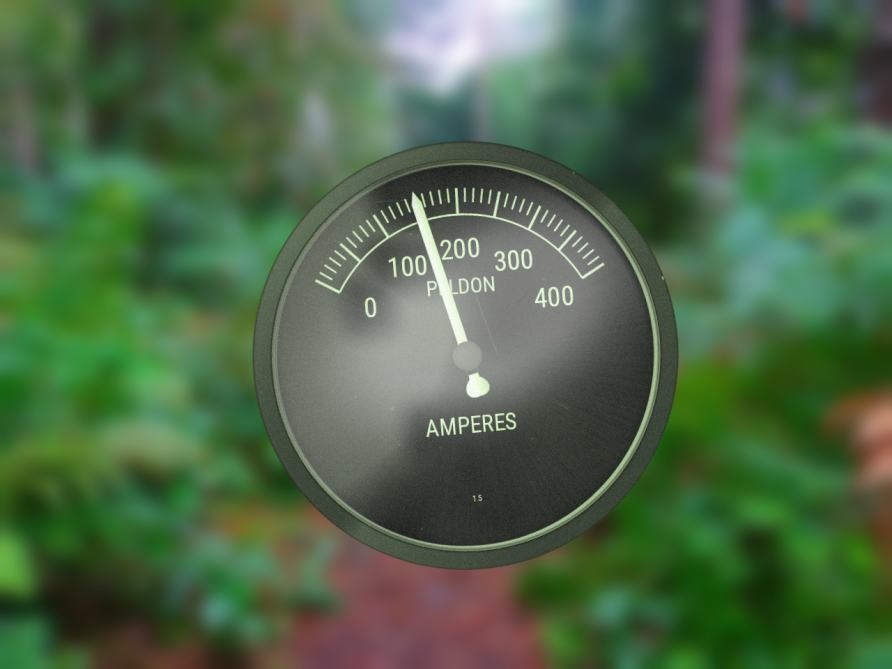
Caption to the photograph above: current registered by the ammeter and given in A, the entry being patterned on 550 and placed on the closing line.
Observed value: 150
